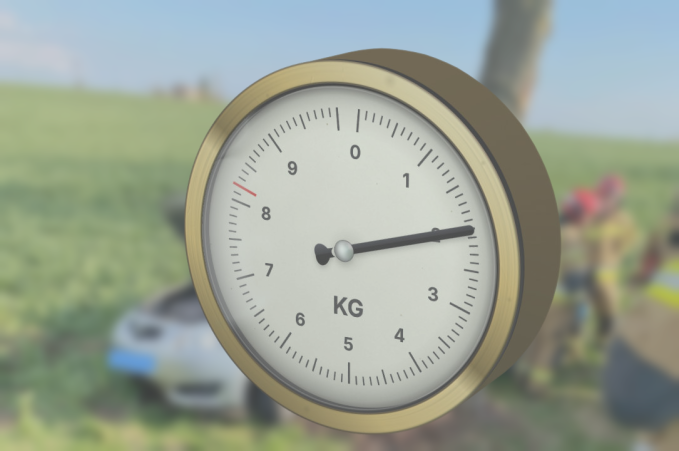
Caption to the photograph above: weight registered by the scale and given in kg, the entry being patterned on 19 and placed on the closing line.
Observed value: 2
